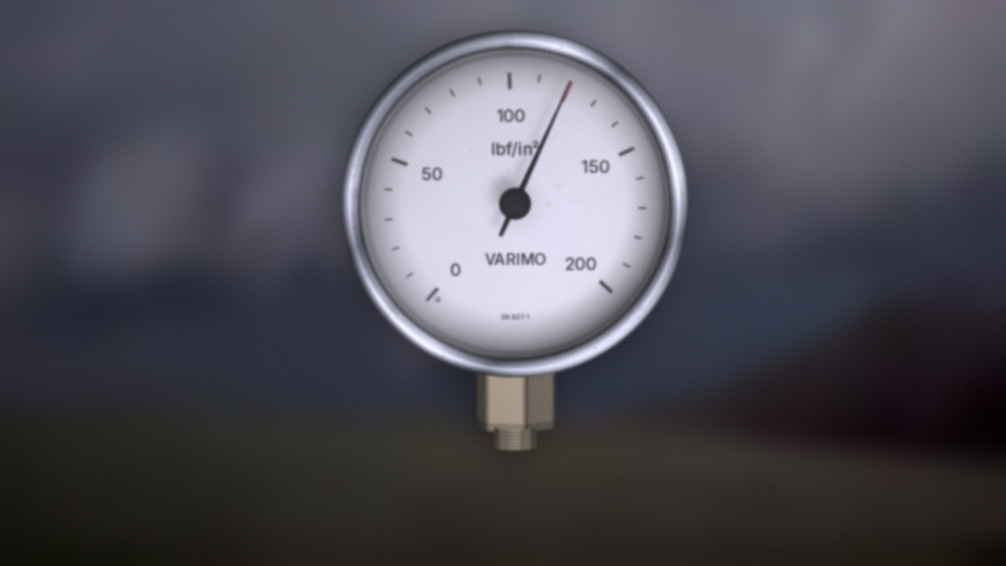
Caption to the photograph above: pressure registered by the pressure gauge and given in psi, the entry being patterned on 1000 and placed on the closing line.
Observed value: 120
